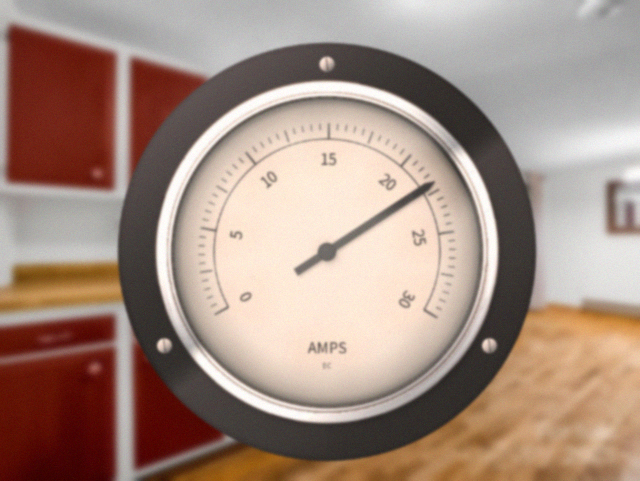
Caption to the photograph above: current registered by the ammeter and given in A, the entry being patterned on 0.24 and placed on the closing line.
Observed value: 22
